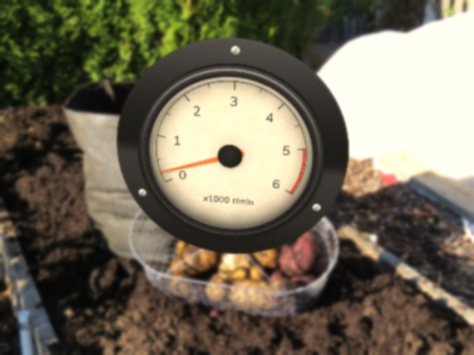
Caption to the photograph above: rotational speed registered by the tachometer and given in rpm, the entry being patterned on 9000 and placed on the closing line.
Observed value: 250
